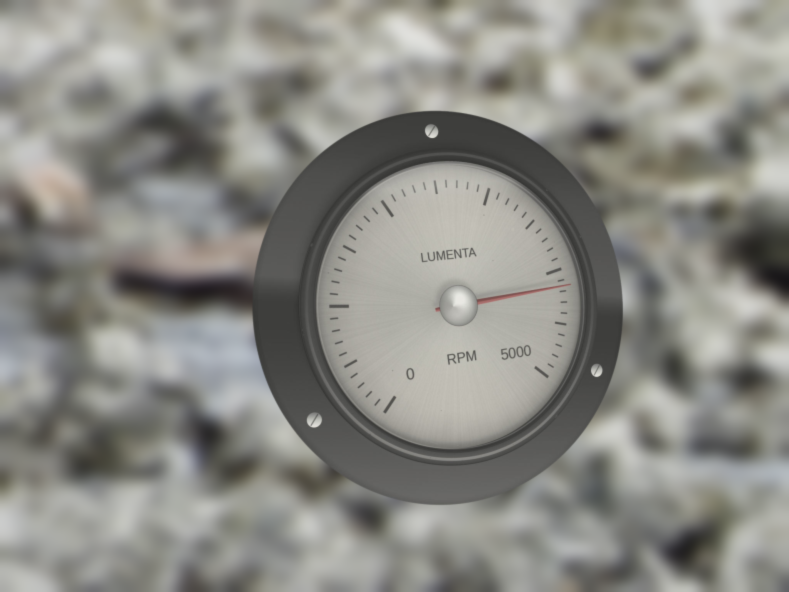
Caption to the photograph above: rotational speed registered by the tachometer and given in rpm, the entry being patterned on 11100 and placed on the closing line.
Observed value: 4150
